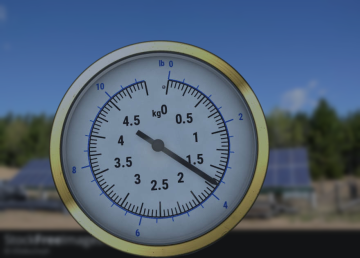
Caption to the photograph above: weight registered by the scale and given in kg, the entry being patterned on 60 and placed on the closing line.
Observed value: 1.7
